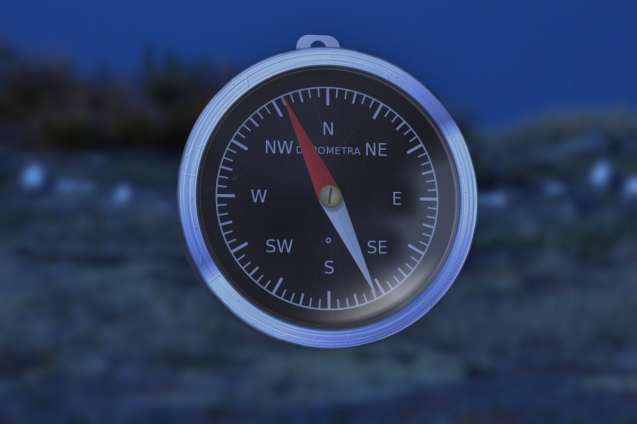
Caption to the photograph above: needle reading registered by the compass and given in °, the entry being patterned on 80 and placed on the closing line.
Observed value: 335
